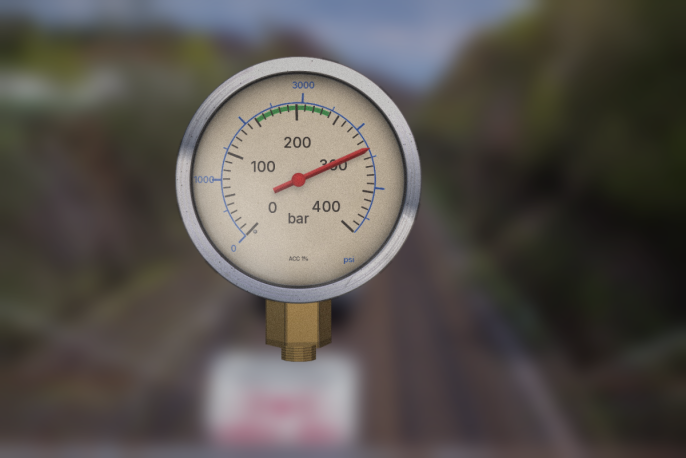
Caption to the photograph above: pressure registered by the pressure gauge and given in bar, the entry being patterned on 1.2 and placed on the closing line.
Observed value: 300
